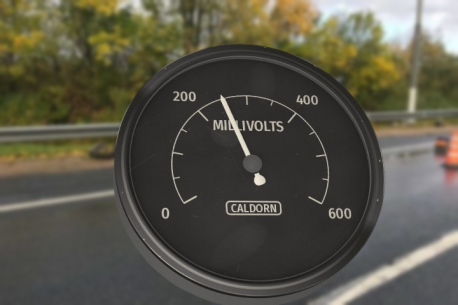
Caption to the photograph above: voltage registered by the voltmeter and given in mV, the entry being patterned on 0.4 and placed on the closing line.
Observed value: 250
